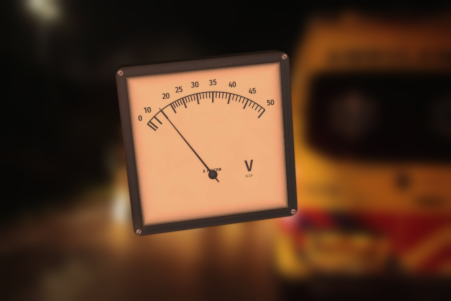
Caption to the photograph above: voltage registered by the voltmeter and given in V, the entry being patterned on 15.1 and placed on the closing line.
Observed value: 15
